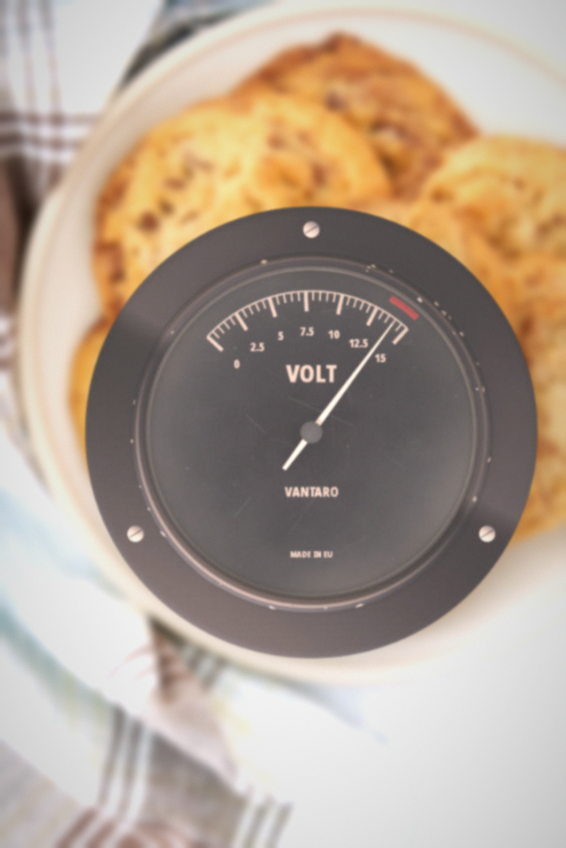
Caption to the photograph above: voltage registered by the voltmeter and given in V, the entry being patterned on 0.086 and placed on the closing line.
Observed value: 14
